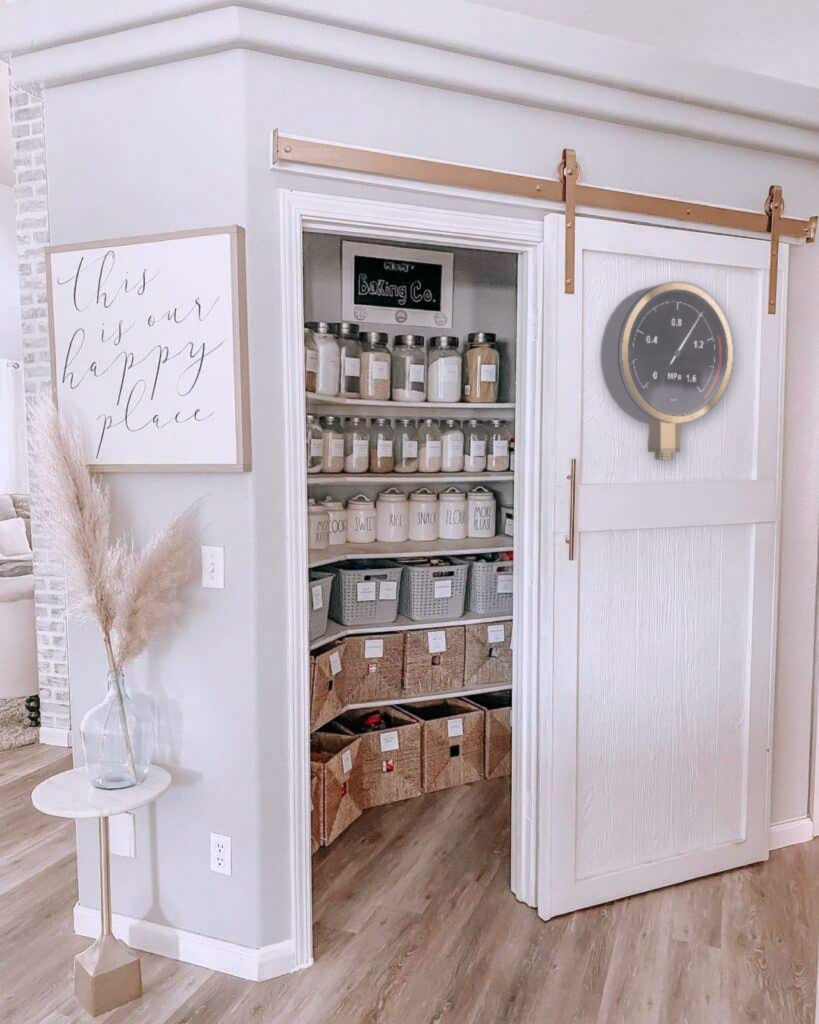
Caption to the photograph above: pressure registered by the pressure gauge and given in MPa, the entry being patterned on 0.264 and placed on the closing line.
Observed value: 1
